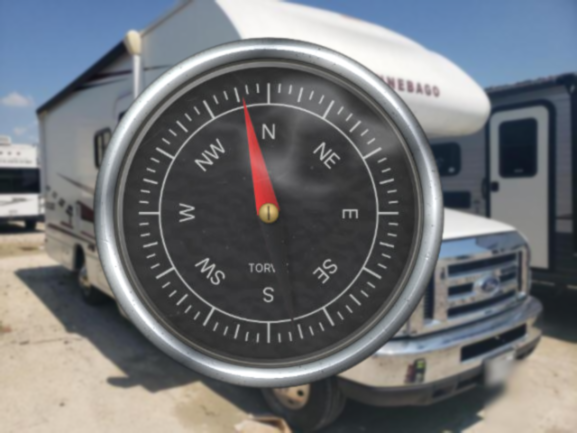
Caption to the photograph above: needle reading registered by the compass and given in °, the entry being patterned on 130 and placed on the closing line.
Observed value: 347.5
